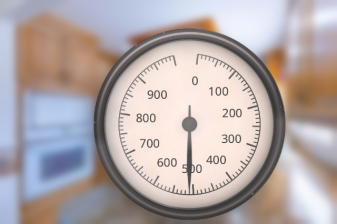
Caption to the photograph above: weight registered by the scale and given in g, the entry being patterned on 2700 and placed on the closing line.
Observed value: 510
